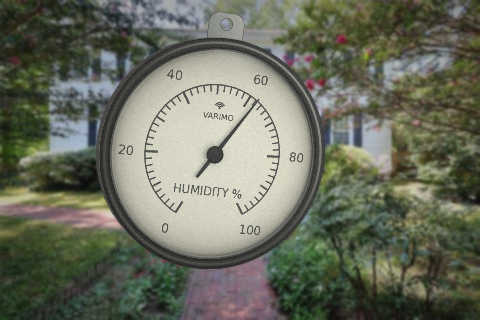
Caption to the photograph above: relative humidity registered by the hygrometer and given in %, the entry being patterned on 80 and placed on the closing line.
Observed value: 62
